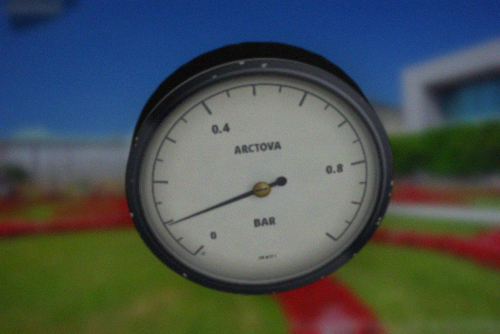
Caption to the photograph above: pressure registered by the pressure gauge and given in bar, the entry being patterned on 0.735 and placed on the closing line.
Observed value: 0.1
